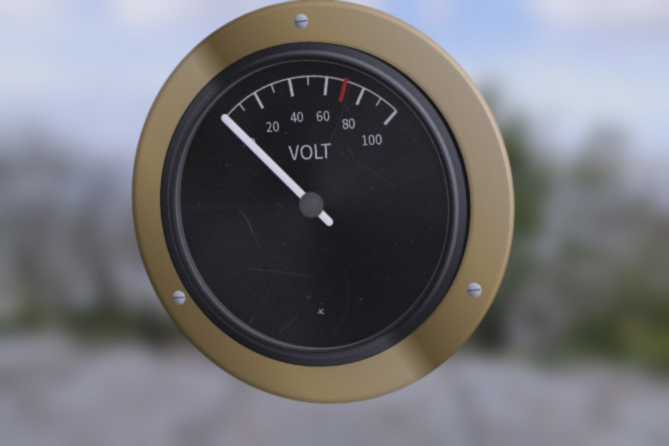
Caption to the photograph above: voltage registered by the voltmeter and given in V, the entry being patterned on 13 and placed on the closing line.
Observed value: 0
